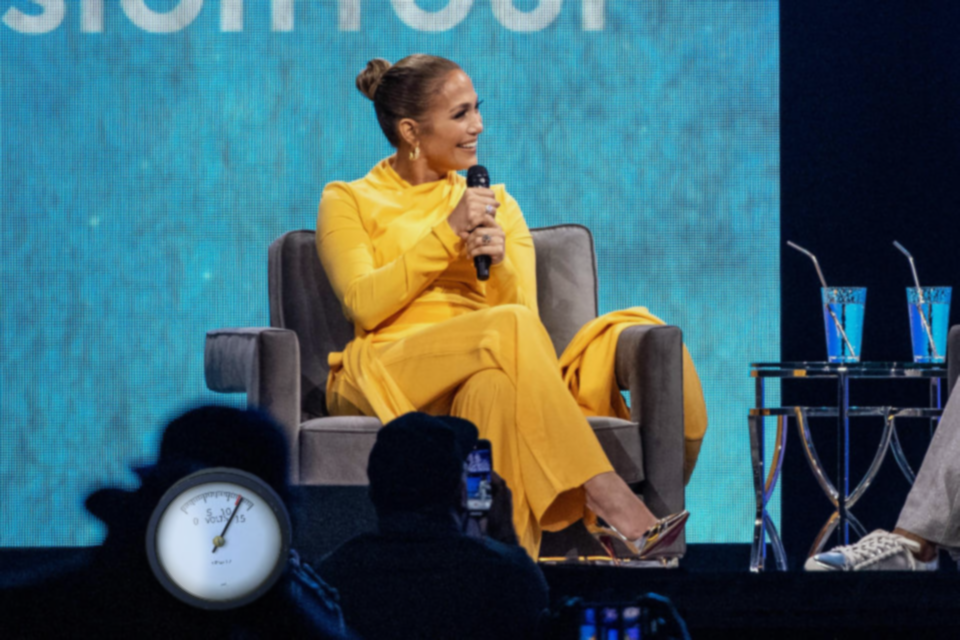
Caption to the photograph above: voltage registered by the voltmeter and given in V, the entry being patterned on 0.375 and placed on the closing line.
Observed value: 12.5
